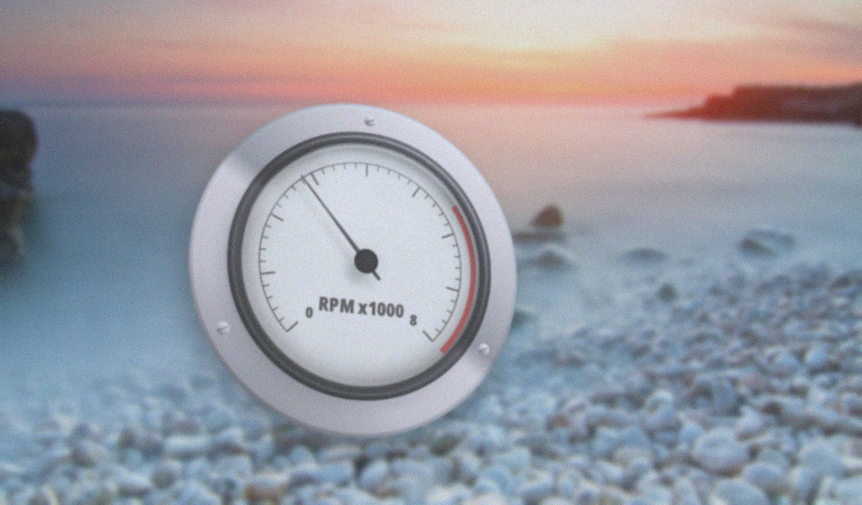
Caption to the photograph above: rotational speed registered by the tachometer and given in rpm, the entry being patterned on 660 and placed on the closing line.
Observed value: 2800
